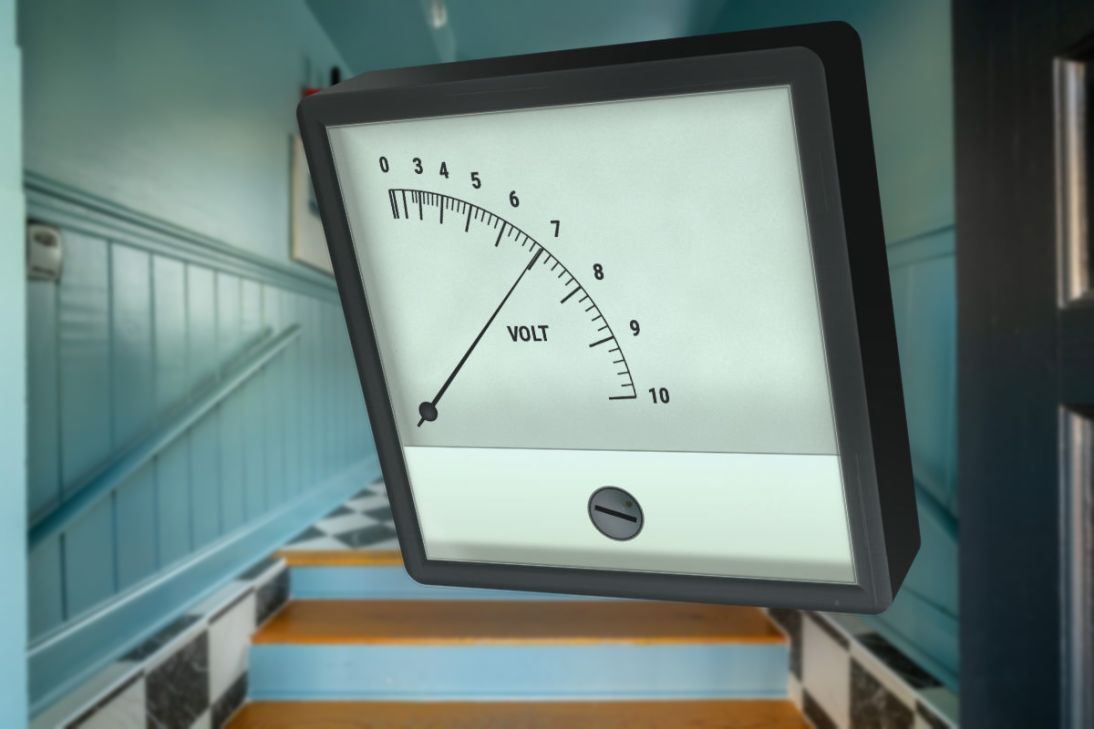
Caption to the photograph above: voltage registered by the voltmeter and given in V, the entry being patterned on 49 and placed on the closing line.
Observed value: 7
